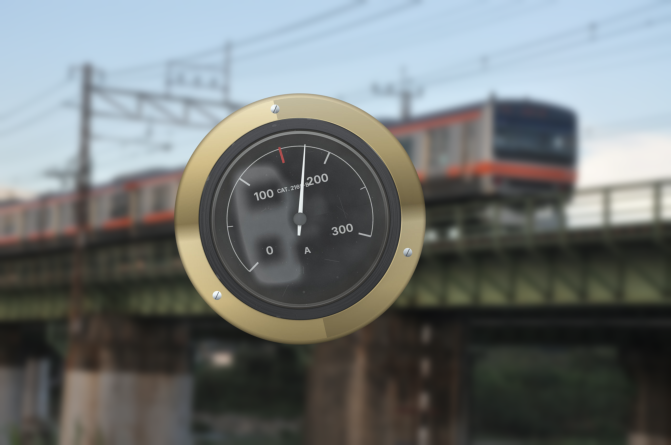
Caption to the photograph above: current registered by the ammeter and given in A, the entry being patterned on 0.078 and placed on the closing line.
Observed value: 175
